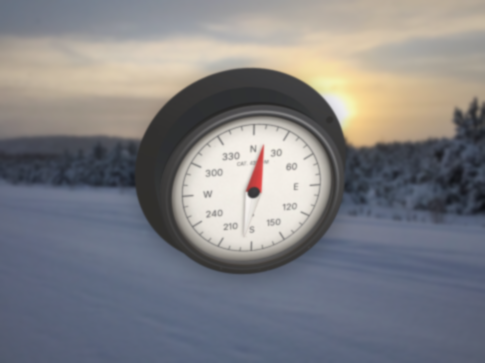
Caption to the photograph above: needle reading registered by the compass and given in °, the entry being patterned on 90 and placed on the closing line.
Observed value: 10
